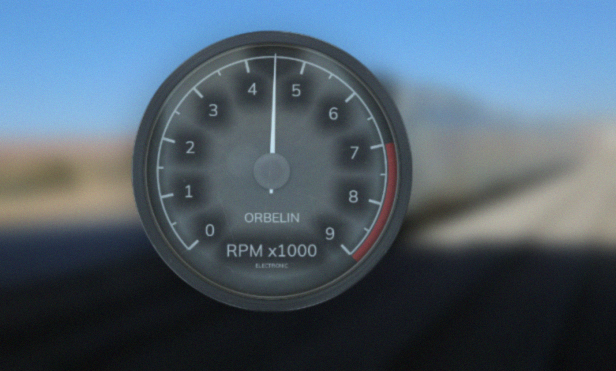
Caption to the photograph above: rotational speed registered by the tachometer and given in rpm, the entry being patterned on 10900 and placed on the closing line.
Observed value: 4500
